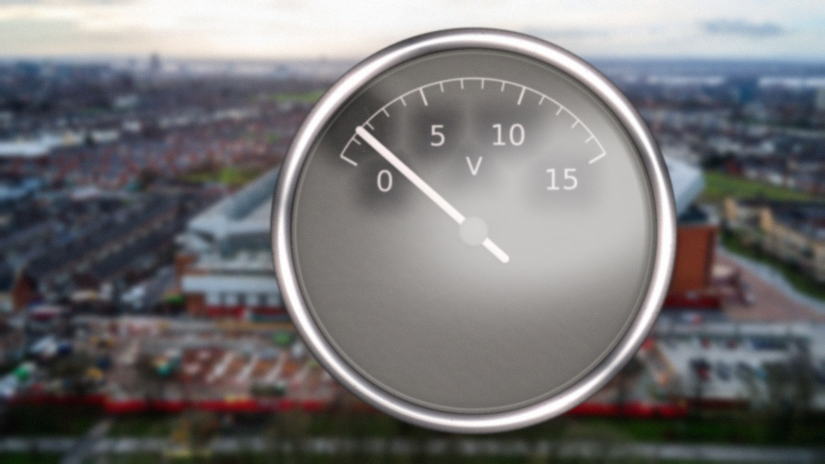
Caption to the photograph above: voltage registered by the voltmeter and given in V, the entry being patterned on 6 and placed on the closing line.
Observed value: 1.5
